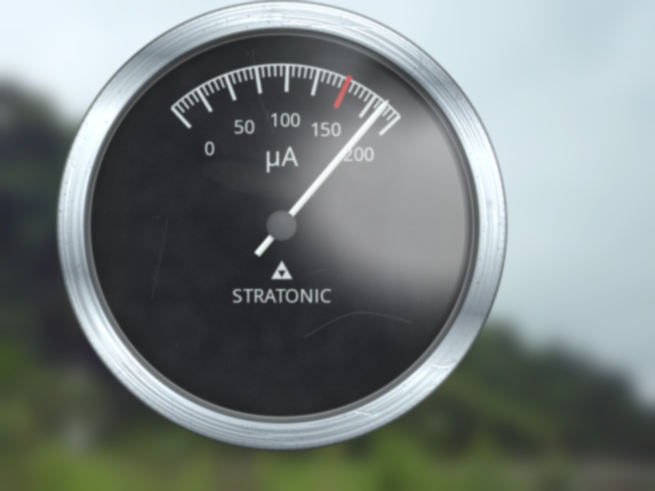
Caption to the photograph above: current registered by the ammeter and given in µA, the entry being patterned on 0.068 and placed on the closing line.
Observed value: 185
